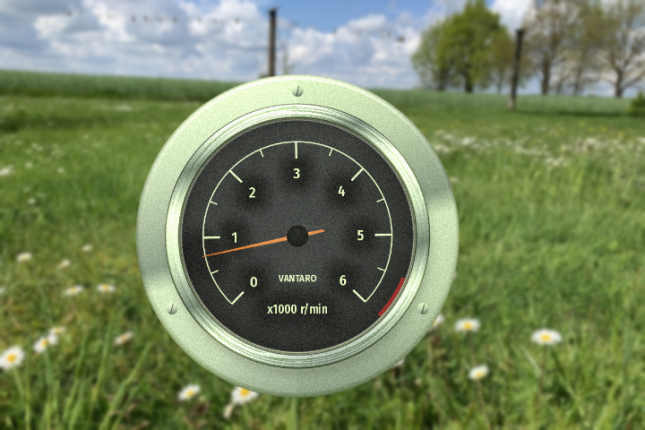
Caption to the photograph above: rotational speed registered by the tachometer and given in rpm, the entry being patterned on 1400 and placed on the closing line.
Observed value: 750
